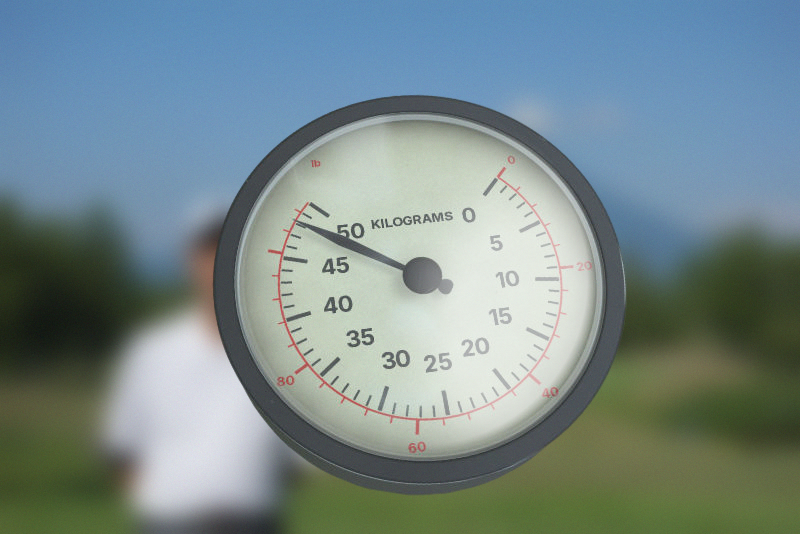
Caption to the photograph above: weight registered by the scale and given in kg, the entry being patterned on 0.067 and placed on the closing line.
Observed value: 48
